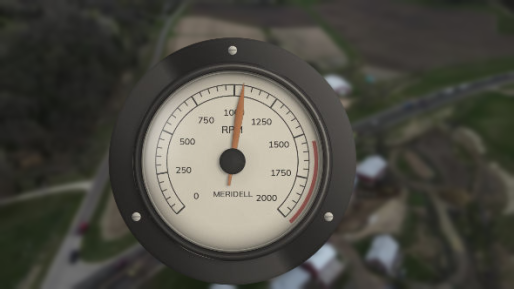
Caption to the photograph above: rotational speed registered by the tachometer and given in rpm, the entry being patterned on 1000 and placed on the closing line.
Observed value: 1050
